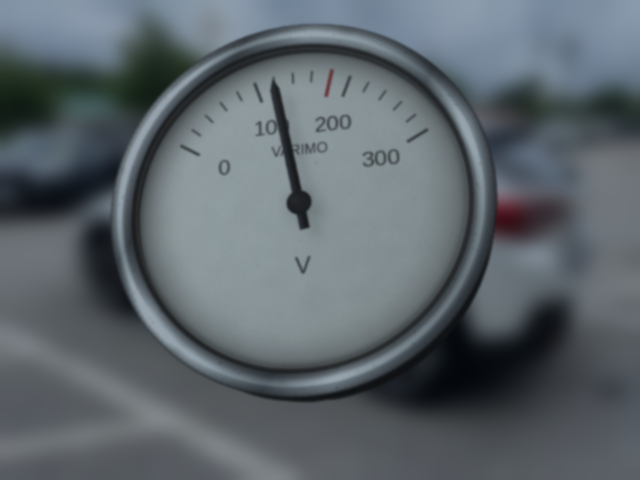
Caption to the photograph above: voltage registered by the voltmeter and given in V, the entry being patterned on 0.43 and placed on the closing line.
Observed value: 120
